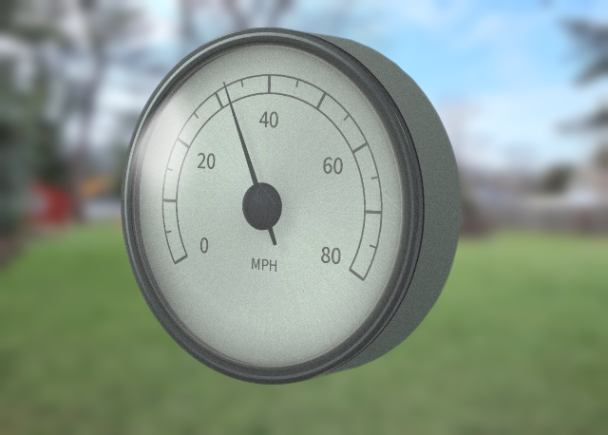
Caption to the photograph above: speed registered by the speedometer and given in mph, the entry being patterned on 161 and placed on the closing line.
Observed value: 32.5
